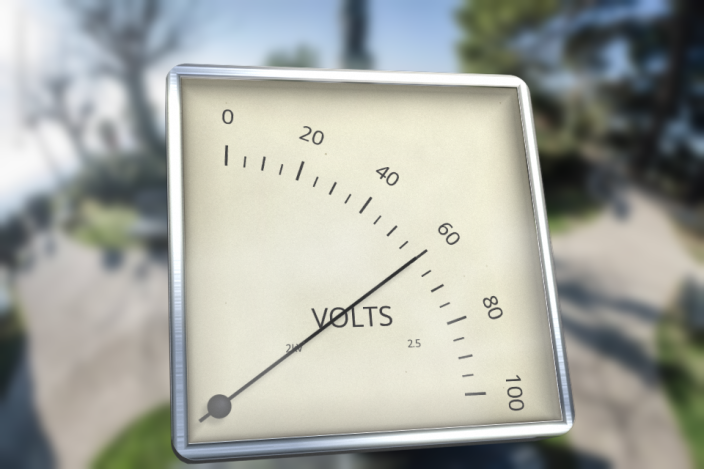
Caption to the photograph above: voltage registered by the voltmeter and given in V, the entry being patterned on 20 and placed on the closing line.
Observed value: 60
